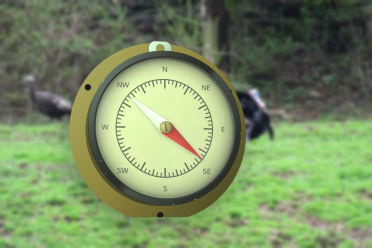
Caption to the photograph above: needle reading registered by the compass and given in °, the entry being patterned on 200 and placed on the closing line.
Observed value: 130
